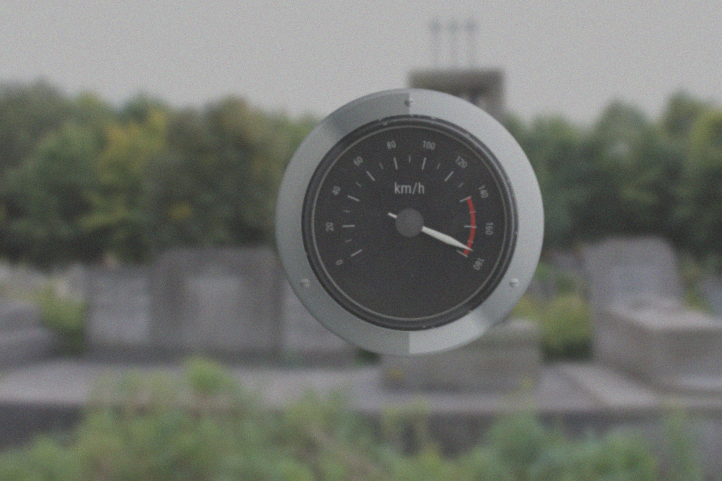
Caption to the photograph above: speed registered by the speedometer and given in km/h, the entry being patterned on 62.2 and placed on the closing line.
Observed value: 175
